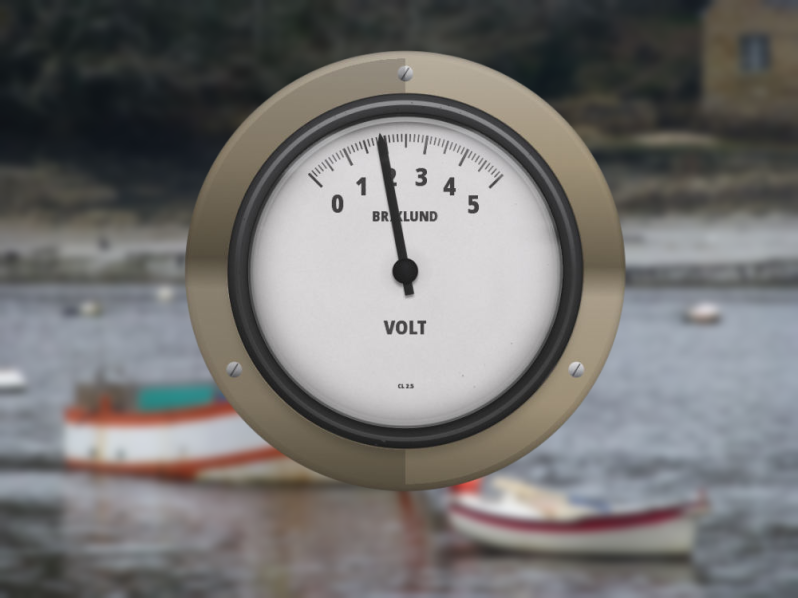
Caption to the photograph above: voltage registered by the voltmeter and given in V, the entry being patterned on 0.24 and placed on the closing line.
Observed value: 1.9
